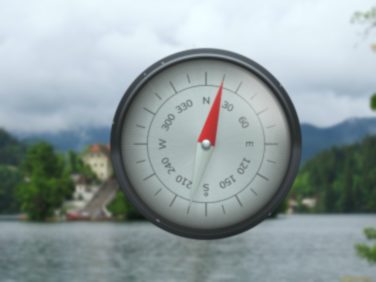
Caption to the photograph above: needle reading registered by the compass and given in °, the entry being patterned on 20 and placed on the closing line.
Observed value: 15
